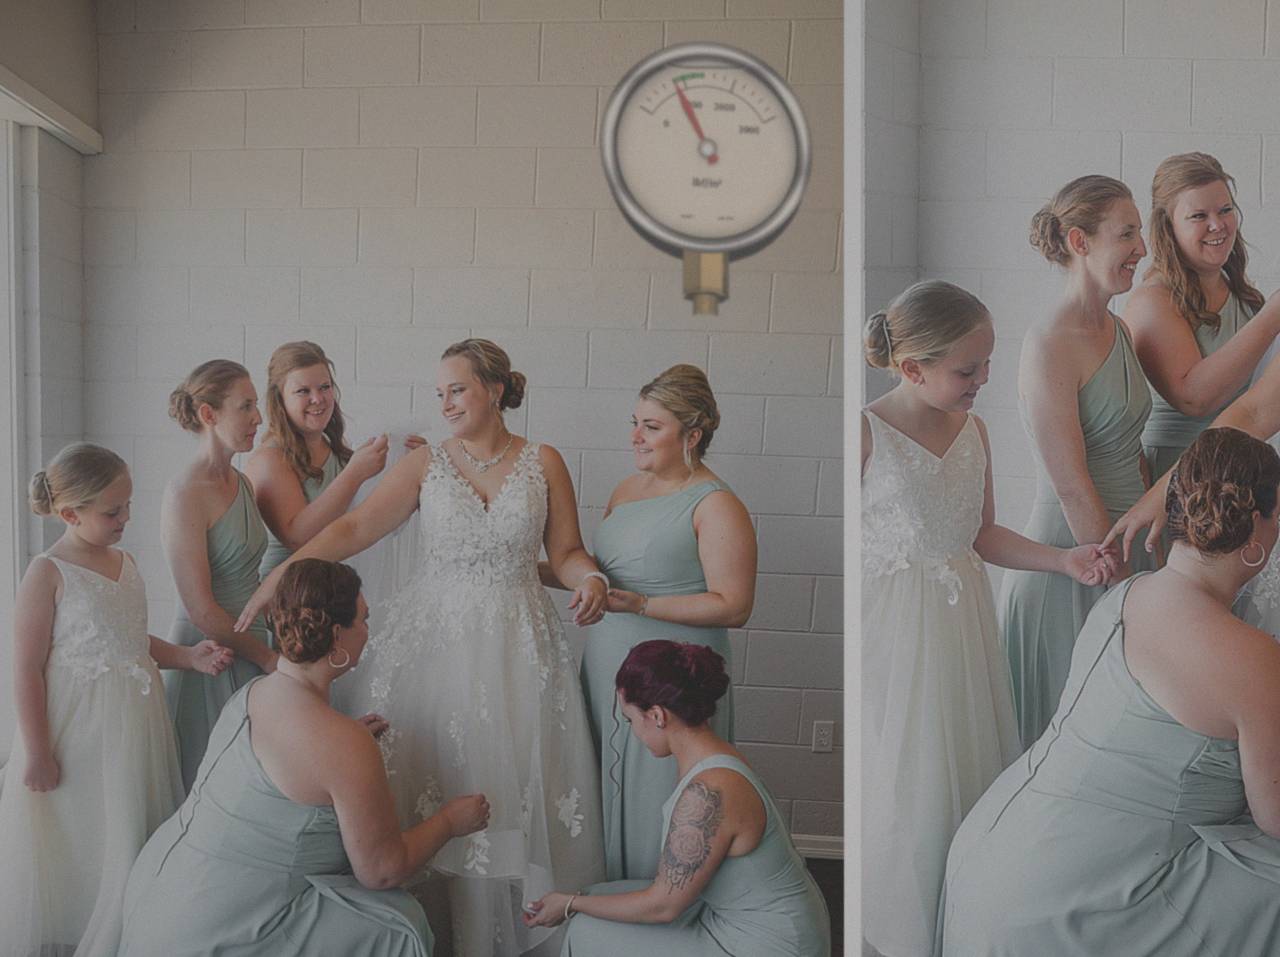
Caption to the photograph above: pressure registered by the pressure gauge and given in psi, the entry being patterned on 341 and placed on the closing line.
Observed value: 800
